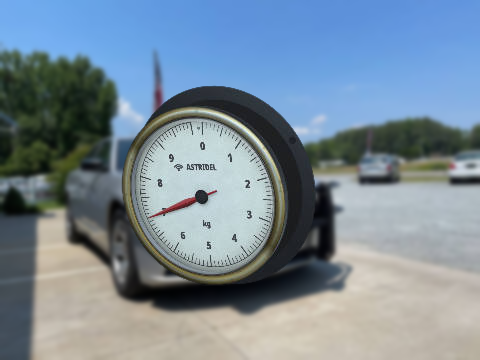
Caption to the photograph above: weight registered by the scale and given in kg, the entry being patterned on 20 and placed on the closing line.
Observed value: 7
